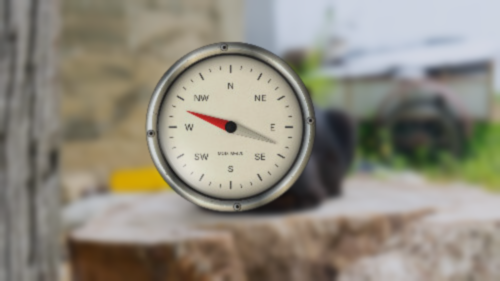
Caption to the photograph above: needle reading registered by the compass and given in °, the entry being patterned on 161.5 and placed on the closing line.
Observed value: 290
